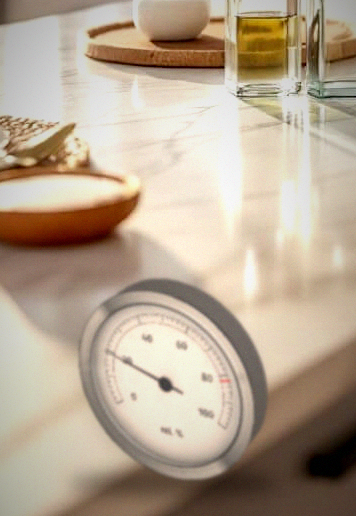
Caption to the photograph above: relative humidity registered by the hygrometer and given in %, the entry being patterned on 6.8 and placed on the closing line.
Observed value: 20
